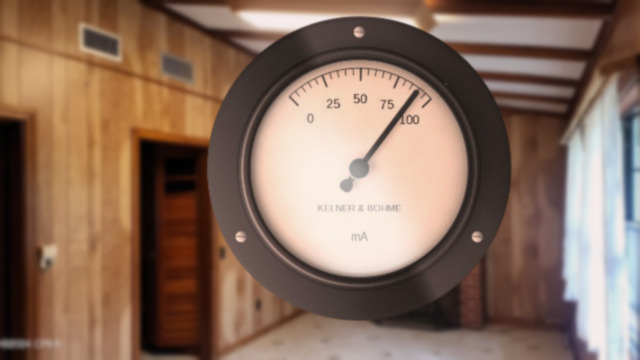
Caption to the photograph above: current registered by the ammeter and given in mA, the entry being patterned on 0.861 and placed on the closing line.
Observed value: 90
